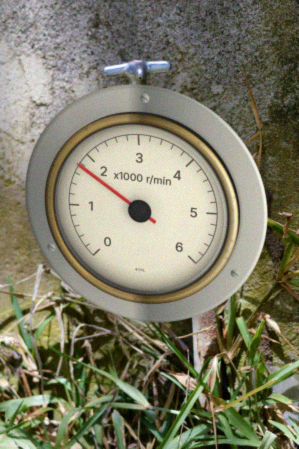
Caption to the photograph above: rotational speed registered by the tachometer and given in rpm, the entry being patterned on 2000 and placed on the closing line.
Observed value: 1800
